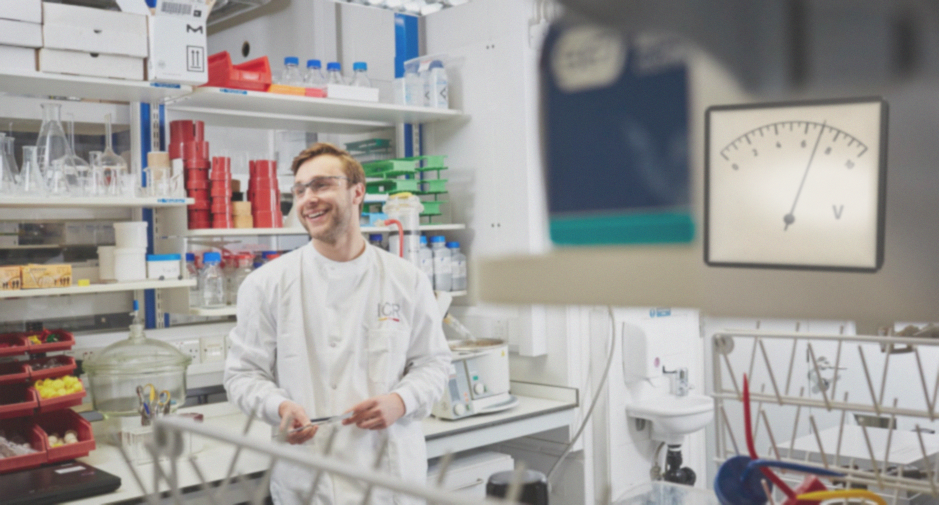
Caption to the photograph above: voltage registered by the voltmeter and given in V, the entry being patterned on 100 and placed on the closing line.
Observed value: 7
